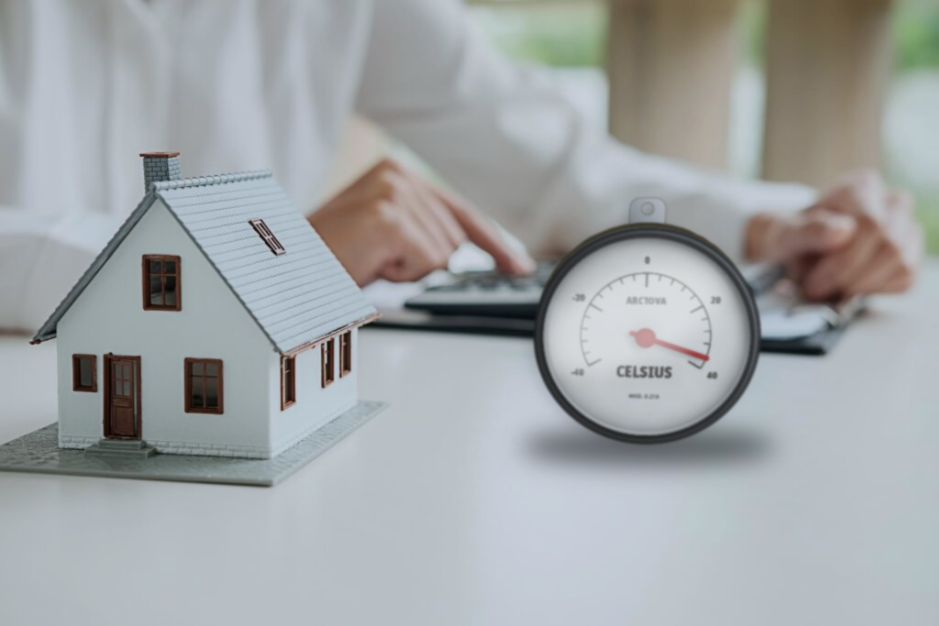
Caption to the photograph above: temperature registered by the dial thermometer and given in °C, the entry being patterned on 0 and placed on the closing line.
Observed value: 36
